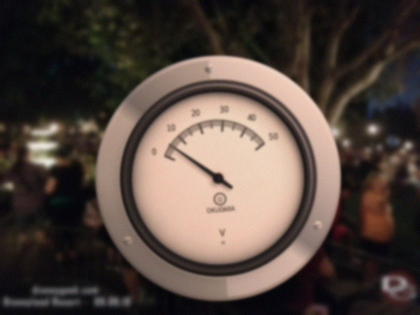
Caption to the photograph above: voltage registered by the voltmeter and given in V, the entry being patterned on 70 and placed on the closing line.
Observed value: 5
